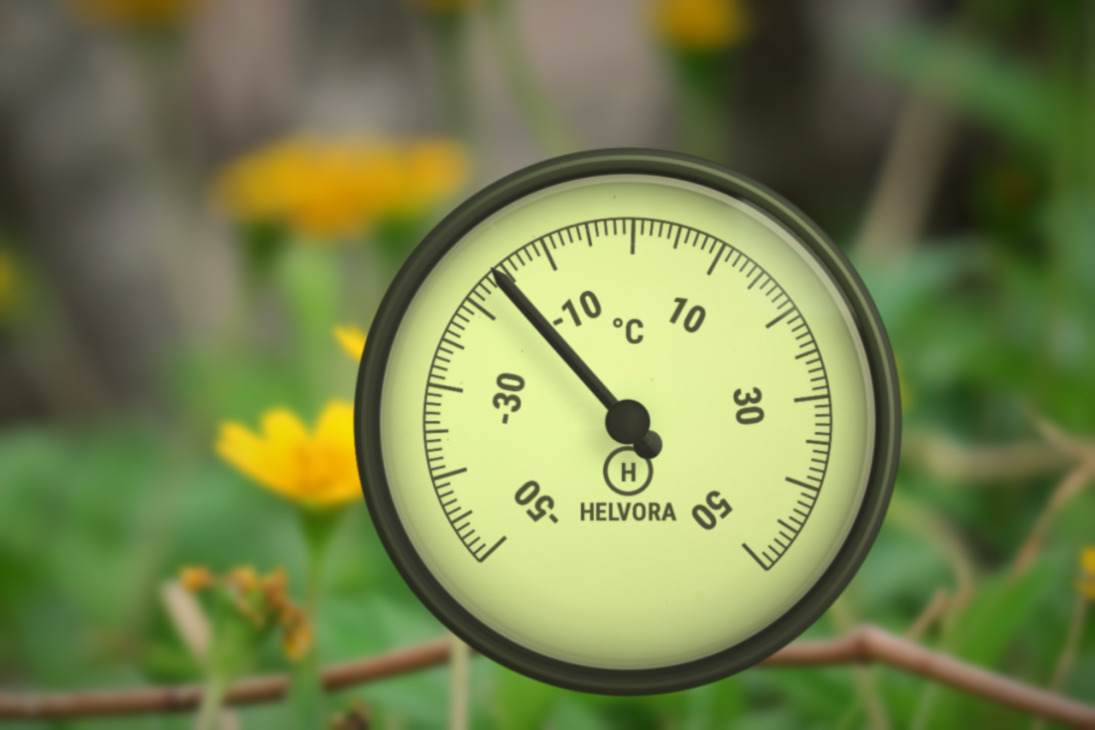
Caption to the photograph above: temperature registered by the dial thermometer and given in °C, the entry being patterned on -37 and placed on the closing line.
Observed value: -16
